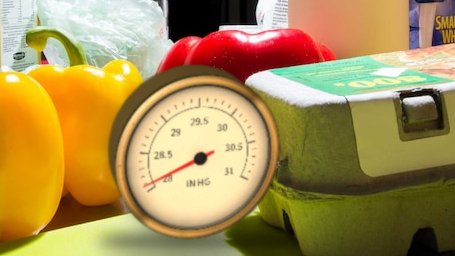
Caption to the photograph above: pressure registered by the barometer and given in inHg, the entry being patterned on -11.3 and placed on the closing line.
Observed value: 28.1
